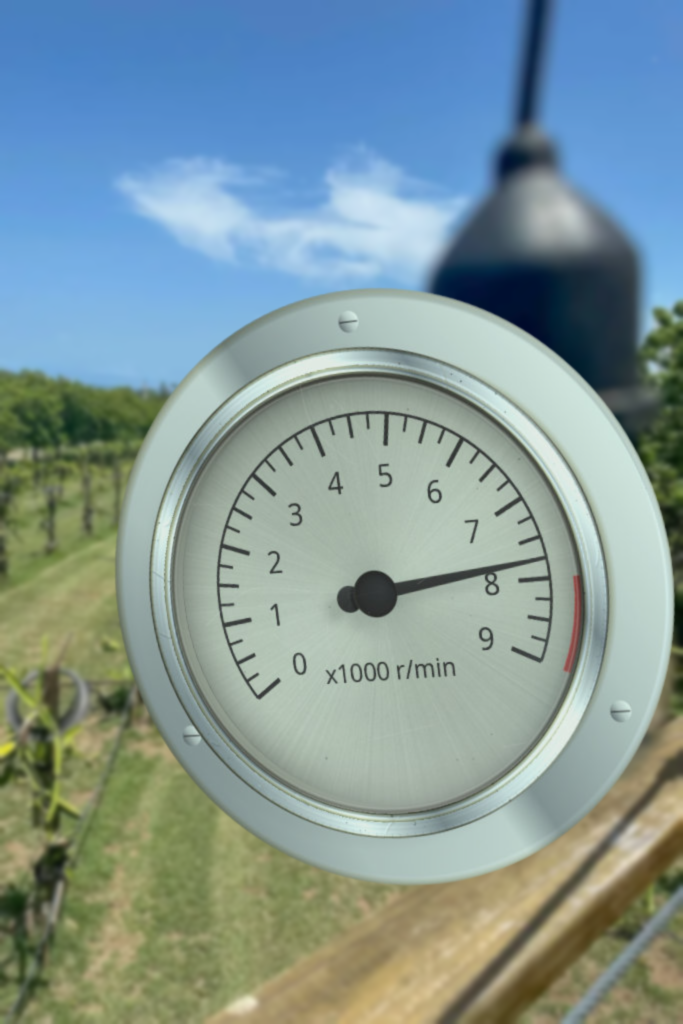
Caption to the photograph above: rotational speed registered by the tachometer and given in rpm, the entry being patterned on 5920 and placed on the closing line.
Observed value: 7750
